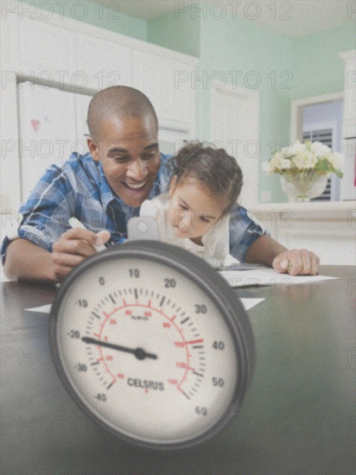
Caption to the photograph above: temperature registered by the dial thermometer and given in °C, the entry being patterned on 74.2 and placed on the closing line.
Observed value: -20
